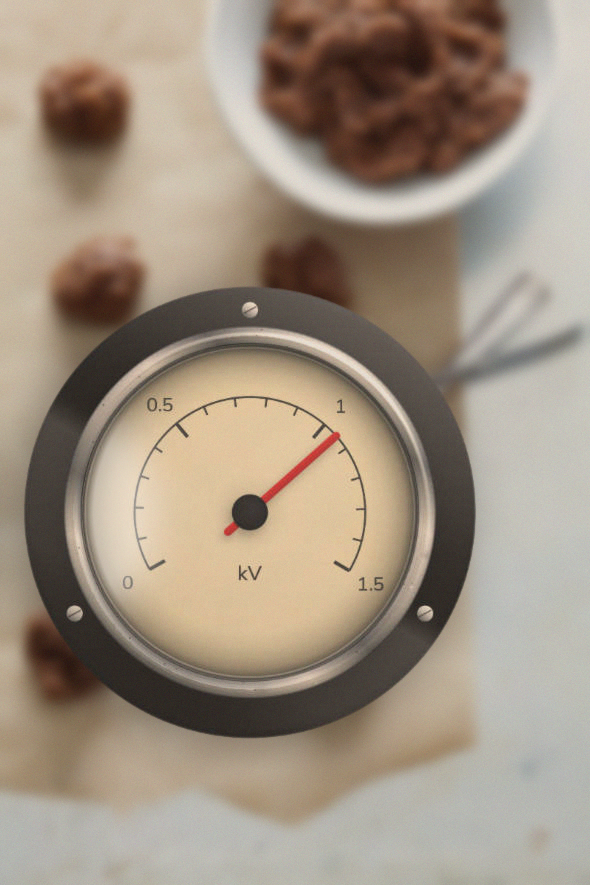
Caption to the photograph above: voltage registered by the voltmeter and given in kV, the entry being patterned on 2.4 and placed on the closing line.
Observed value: 1.05
